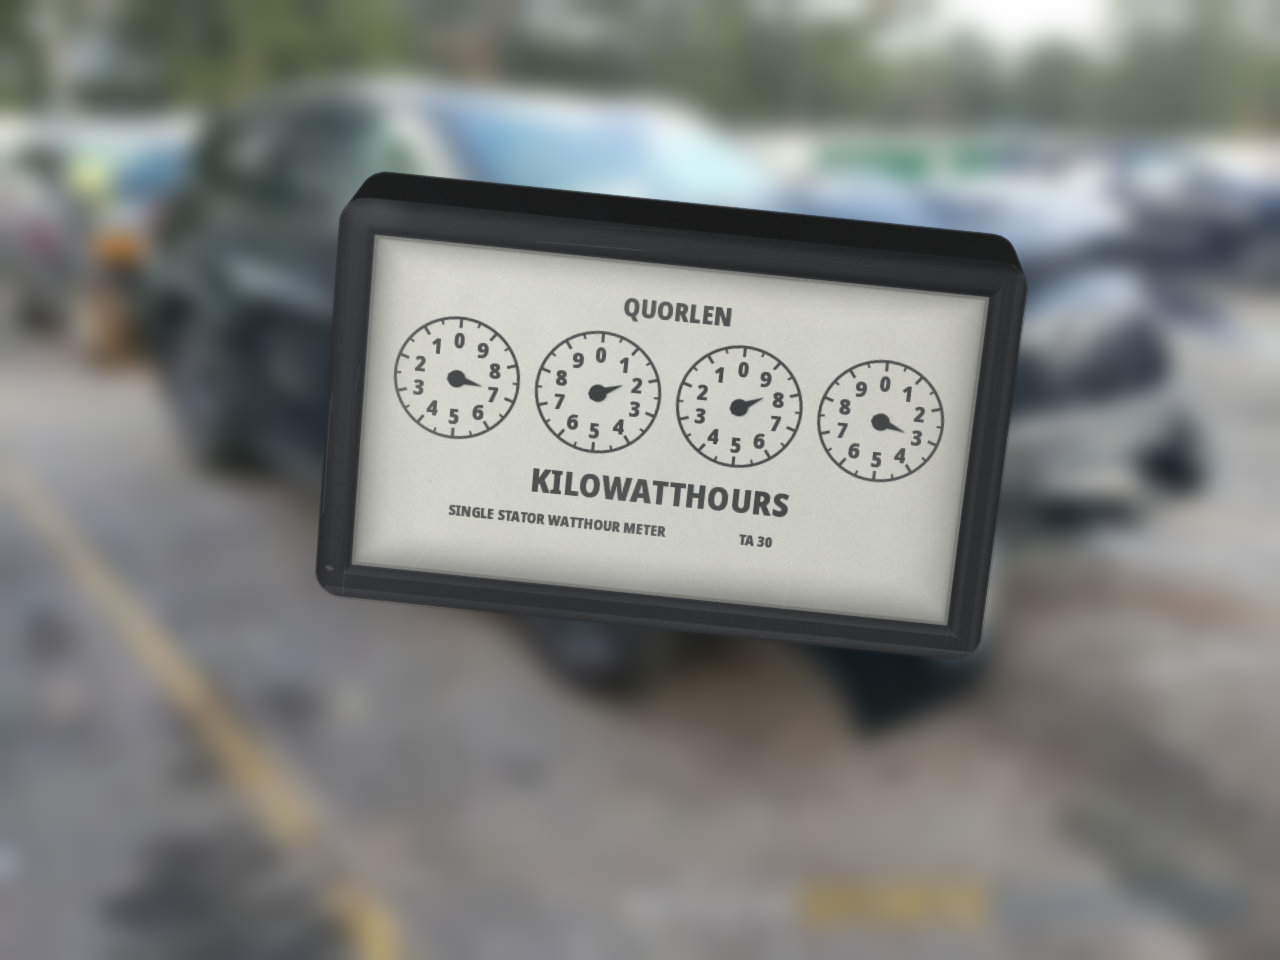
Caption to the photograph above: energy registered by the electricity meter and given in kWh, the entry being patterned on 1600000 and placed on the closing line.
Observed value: 7183
